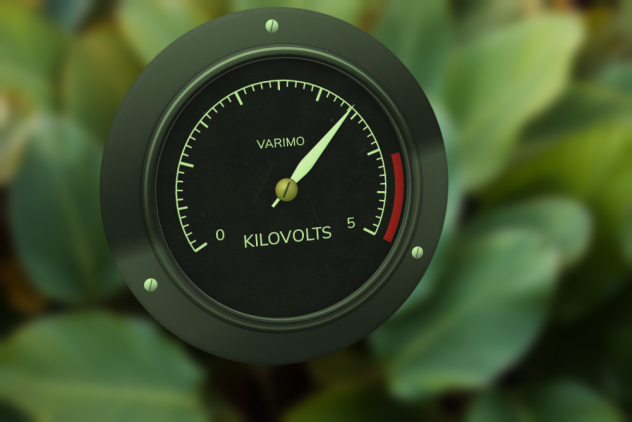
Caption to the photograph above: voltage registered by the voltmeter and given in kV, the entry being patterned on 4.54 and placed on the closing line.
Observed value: 3.4
